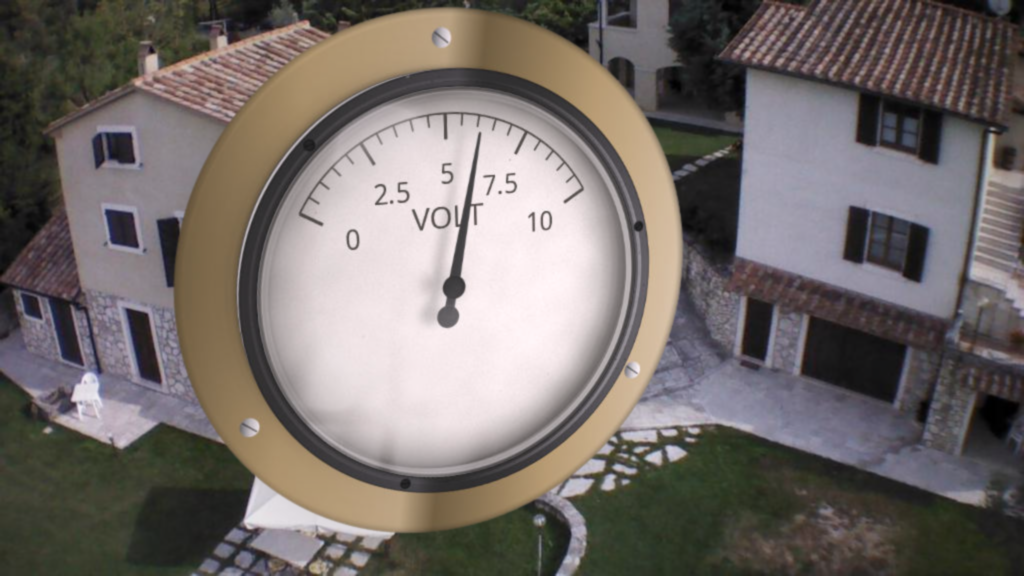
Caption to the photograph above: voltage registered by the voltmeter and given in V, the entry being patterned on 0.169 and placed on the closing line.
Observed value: 6
